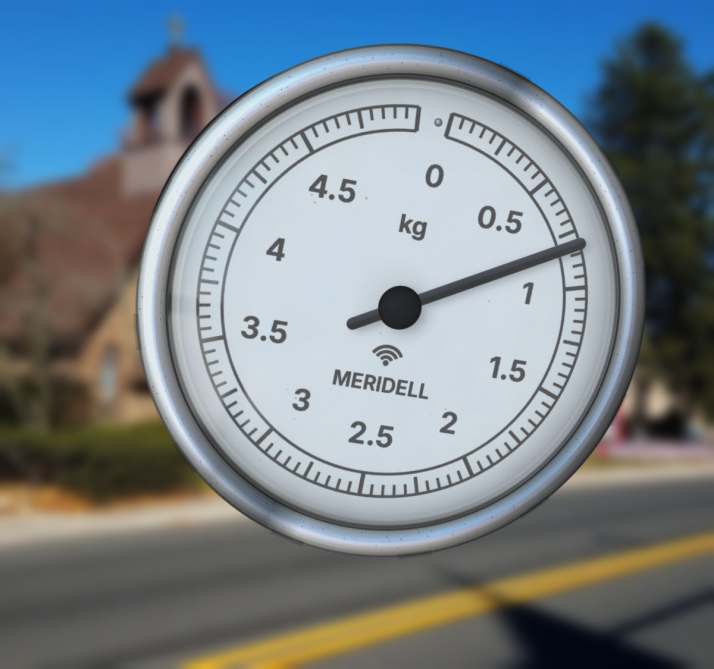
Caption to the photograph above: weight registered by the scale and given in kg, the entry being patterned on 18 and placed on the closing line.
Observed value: 0.8
